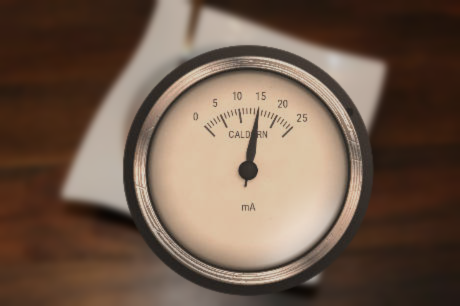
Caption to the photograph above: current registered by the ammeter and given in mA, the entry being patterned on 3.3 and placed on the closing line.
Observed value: 15
